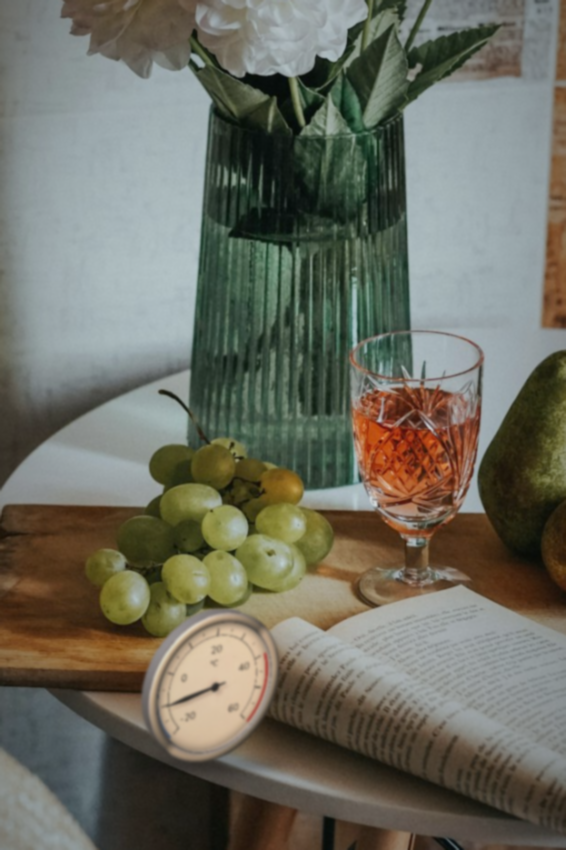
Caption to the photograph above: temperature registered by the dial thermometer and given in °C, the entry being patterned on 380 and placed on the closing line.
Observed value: -10
